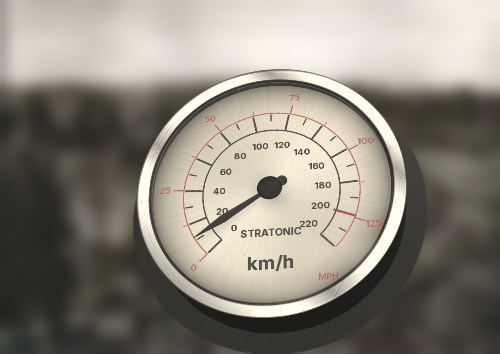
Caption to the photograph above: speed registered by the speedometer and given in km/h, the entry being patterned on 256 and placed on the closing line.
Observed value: 10
